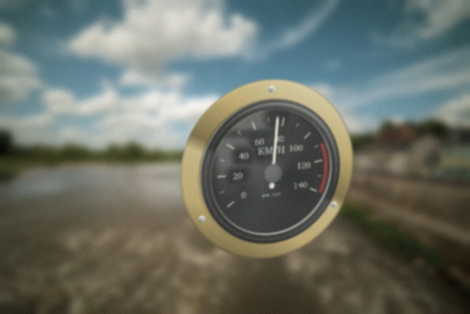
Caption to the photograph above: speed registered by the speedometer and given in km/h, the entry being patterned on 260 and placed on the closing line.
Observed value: 75
